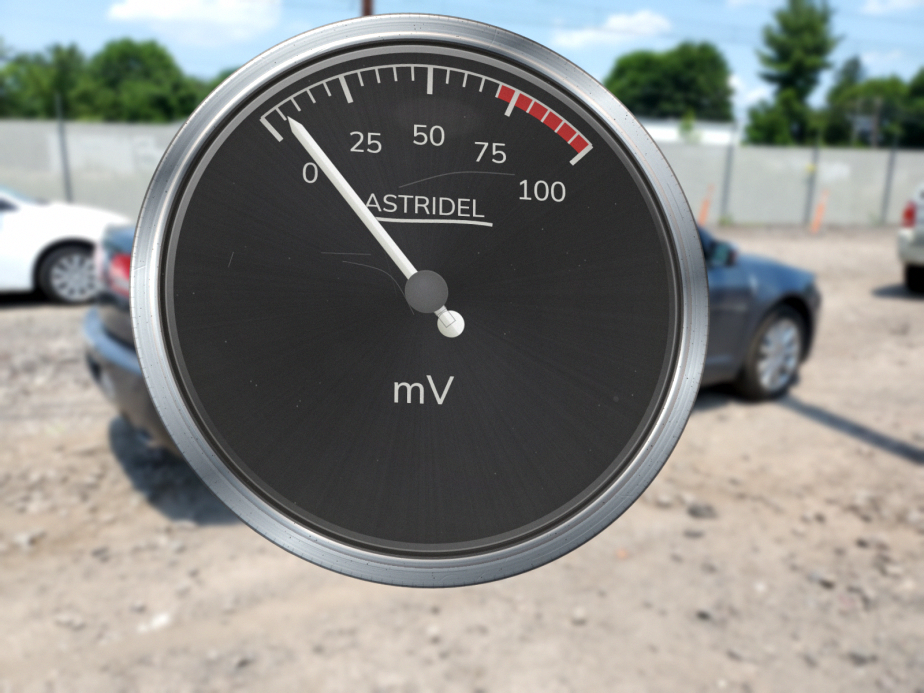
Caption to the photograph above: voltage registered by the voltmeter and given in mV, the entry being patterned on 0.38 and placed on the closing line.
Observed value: 5
